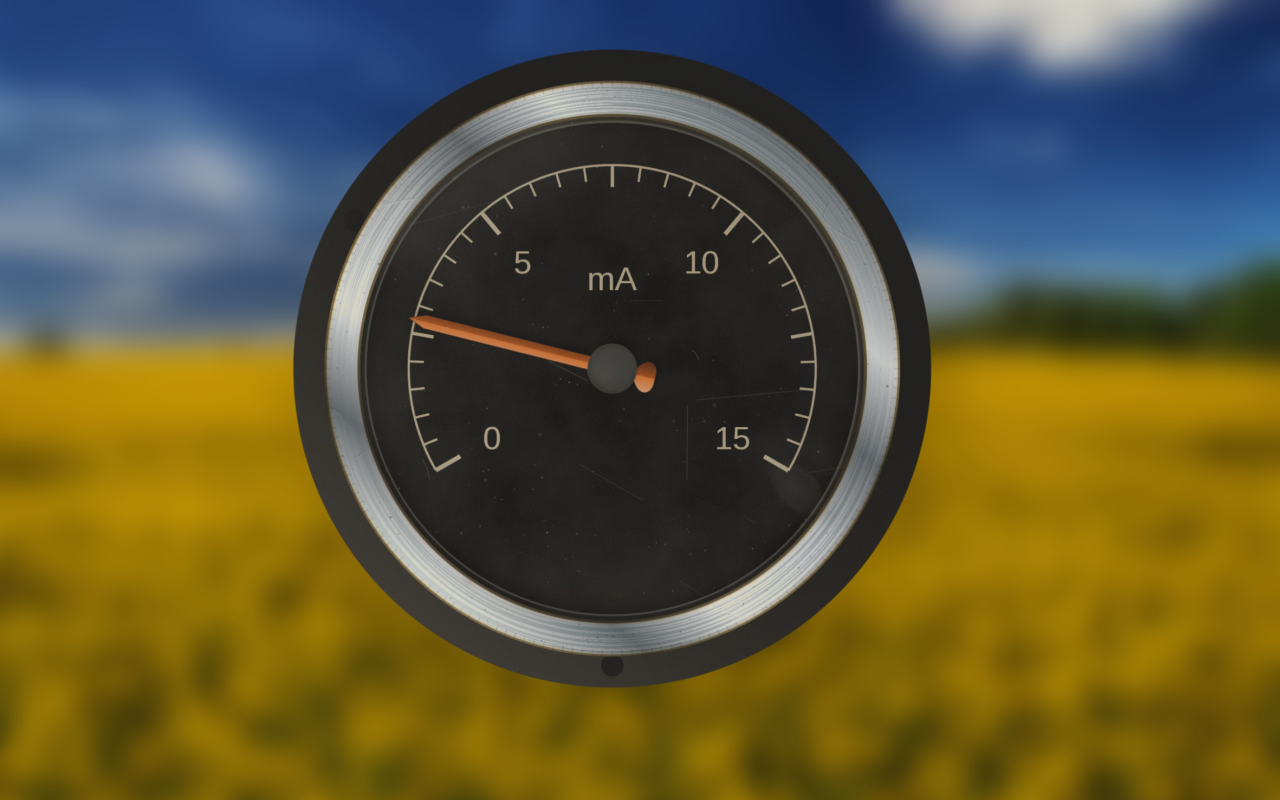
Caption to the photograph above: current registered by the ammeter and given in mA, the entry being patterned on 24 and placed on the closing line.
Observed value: 2.75
